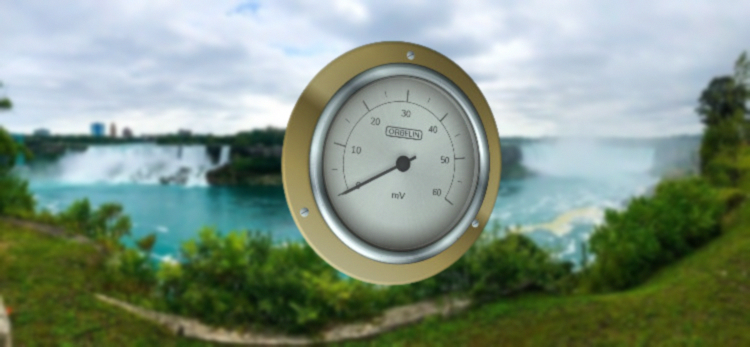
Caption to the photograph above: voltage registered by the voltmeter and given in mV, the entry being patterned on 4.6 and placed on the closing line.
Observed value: 0
